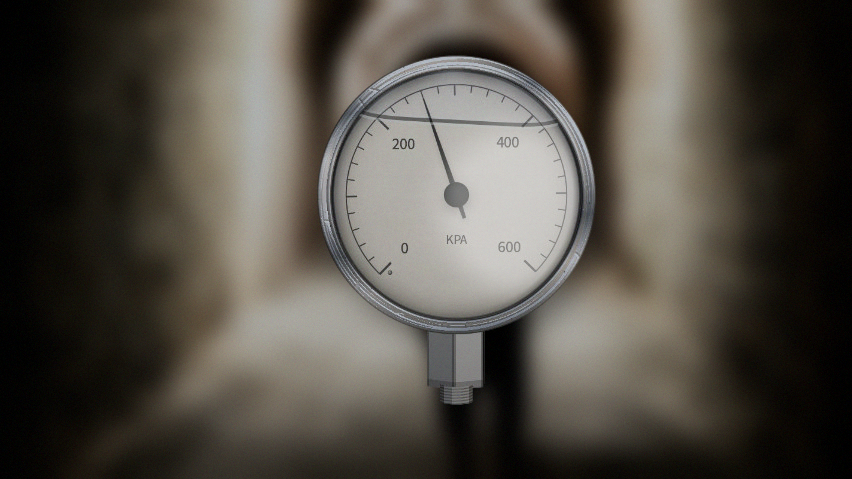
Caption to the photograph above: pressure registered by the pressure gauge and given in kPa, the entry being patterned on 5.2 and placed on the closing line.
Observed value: 260
